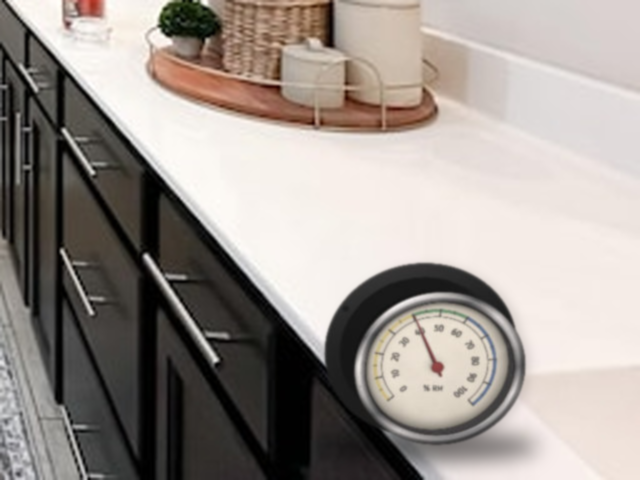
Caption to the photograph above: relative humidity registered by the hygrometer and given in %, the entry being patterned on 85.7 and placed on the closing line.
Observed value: 40
